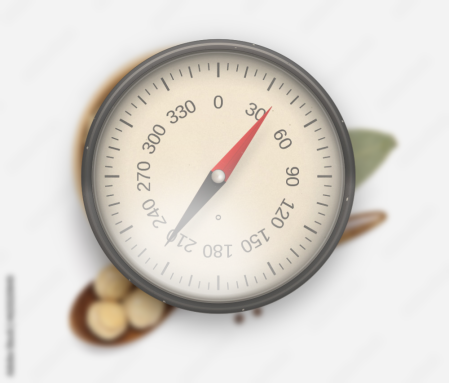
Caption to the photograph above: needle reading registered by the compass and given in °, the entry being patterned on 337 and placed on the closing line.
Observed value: 37.5
